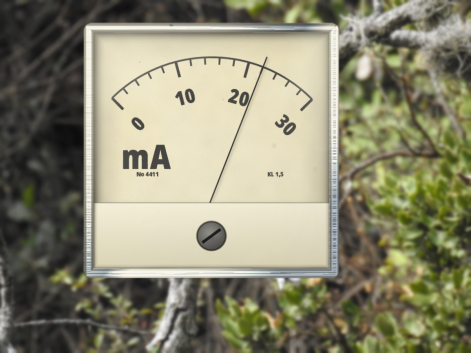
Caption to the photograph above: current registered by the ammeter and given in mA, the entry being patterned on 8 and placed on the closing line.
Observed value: 22
